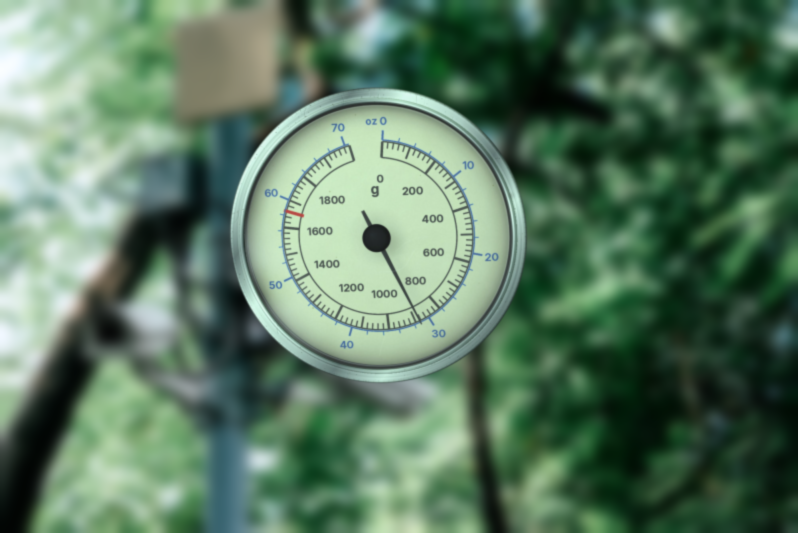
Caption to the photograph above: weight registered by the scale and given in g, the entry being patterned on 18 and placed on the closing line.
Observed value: 880
